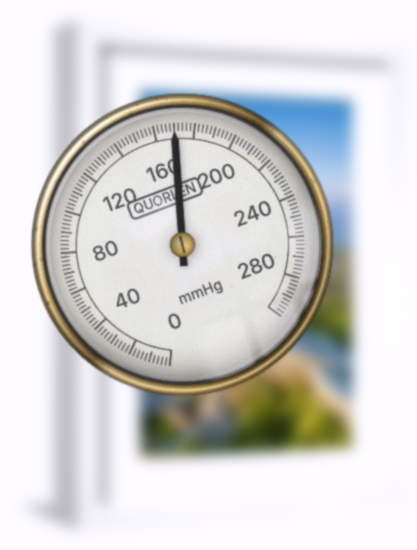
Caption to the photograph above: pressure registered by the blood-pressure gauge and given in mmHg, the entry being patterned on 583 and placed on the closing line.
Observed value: 170
